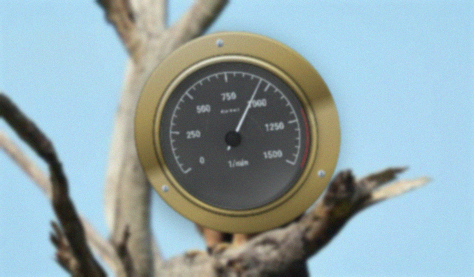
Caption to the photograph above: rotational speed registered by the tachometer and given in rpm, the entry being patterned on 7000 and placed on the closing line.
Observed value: 950
